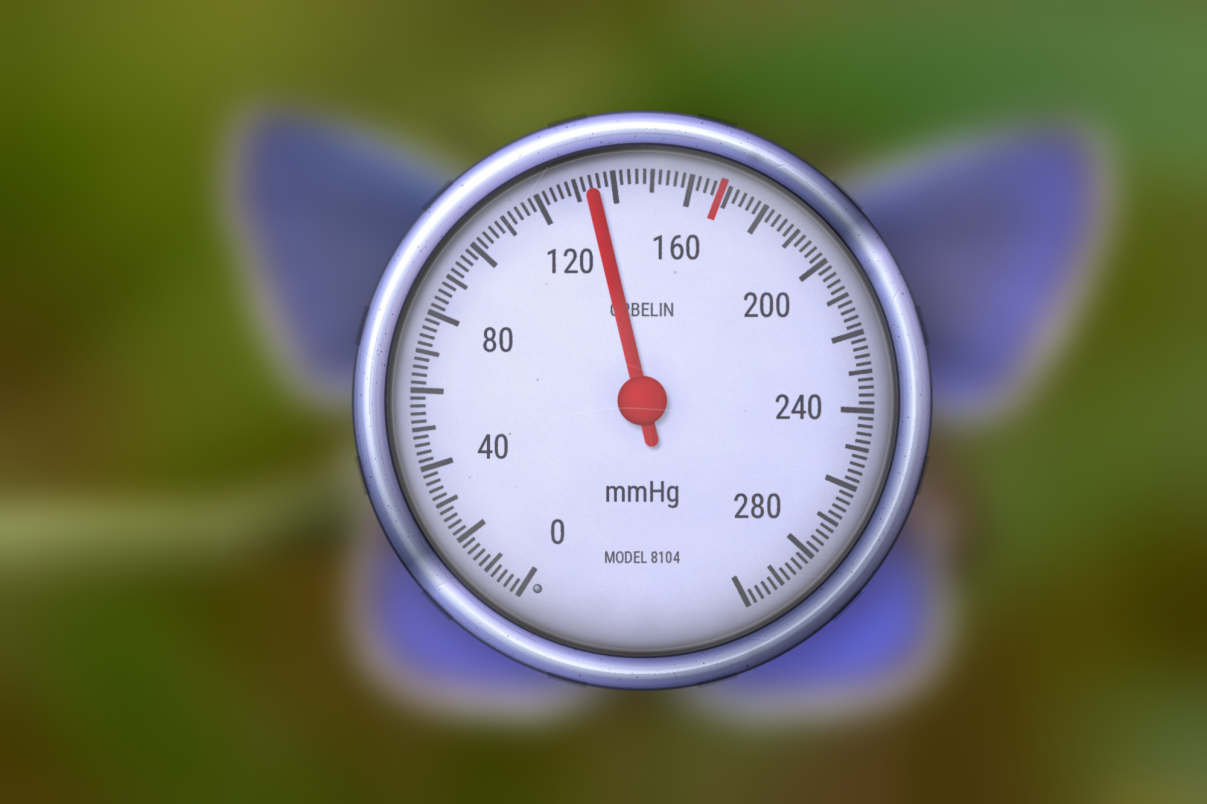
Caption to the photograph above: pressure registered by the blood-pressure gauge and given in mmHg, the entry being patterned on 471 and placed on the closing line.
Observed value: 134
